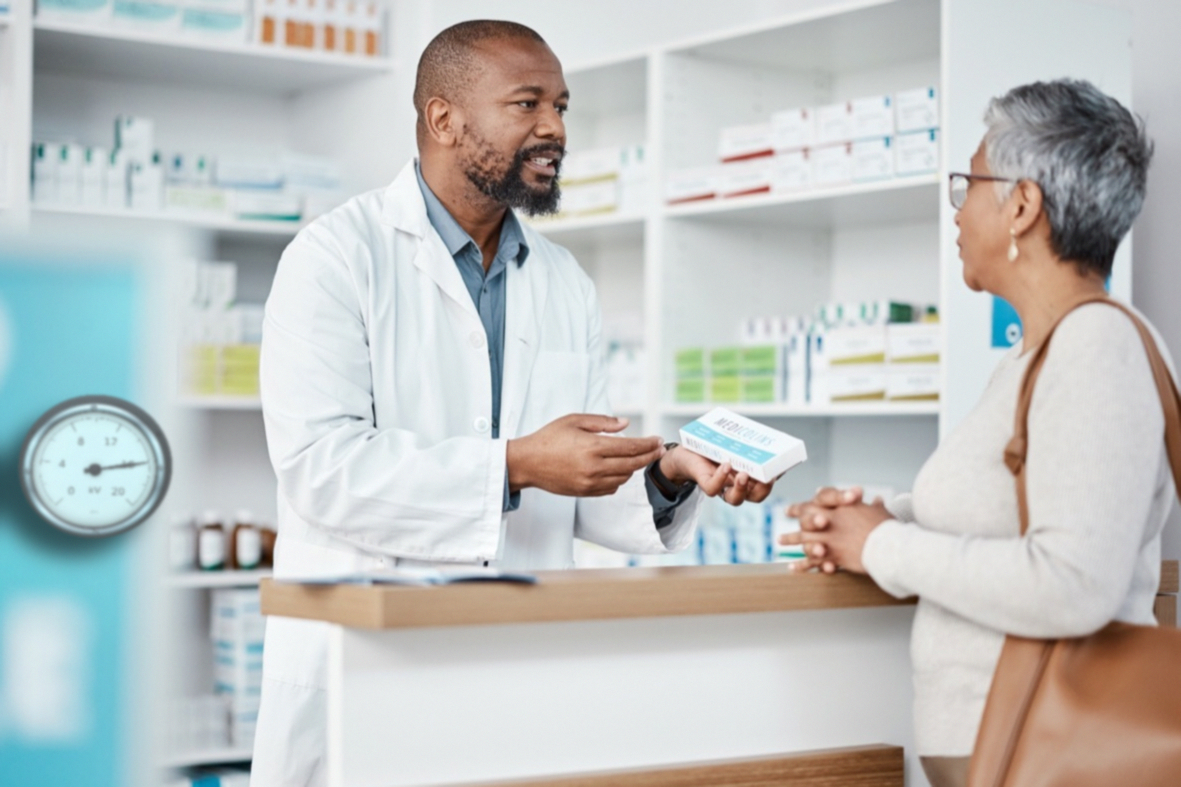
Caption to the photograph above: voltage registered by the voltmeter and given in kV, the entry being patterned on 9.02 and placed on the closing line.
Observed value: 16
